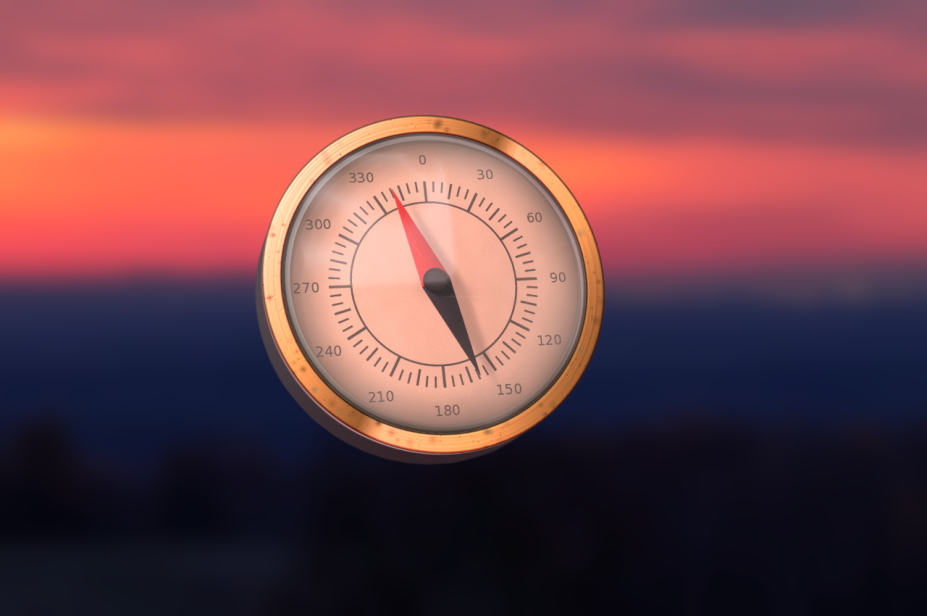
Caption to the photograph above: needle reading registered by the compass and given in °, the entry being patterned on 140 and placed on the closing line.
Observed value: 340
